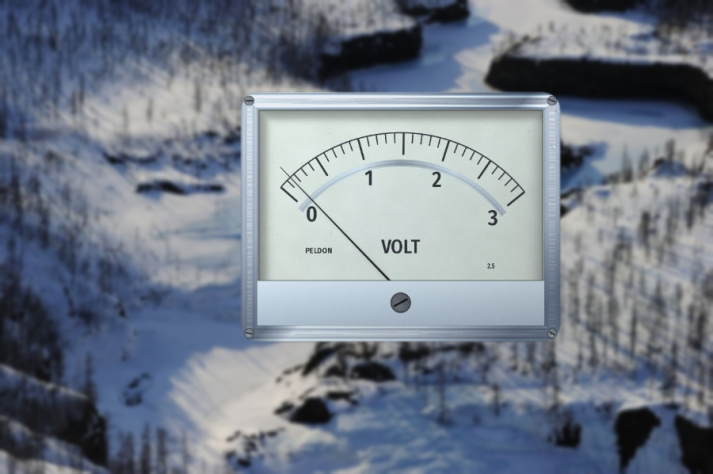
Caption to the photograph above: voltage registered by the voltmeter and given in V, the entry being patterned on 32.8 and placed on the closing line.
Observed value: 0.15
